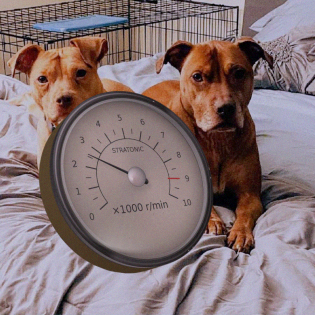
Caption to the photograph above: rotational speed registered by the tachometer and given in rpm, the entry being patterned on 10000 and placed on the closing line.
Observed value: 2500
